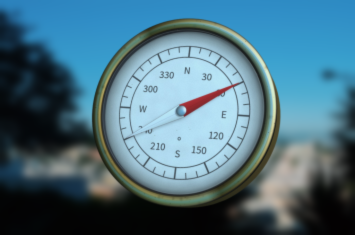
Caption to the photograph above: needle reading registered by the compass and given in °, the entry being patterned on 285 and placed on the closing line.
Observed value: 60
